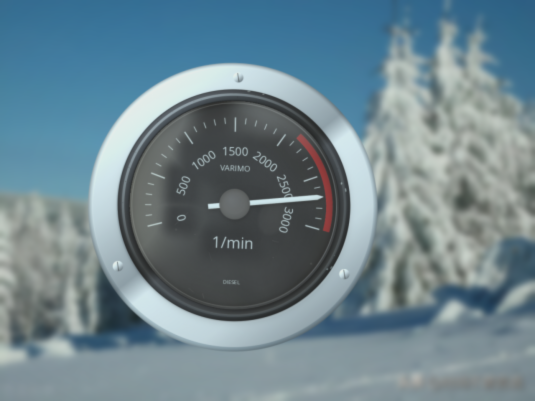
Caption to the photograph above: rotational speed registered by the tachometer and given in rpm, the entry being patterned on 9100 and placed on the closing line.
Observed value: 2700
